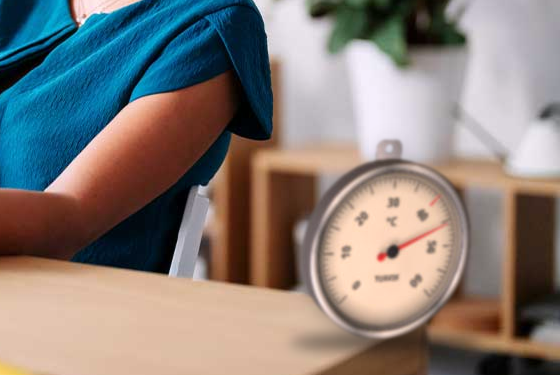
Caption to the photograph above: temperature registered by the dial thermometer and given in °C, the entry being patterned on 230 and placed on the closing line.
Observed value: 45
